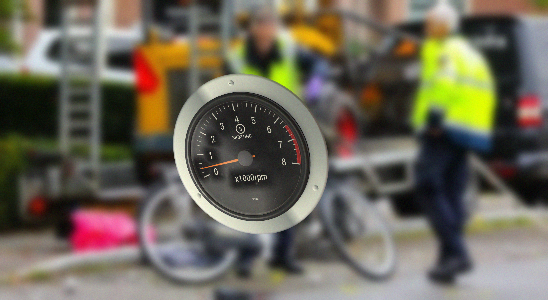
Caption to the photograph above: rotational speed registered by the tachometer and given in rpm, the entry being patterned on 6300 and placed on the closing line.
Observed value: 400
